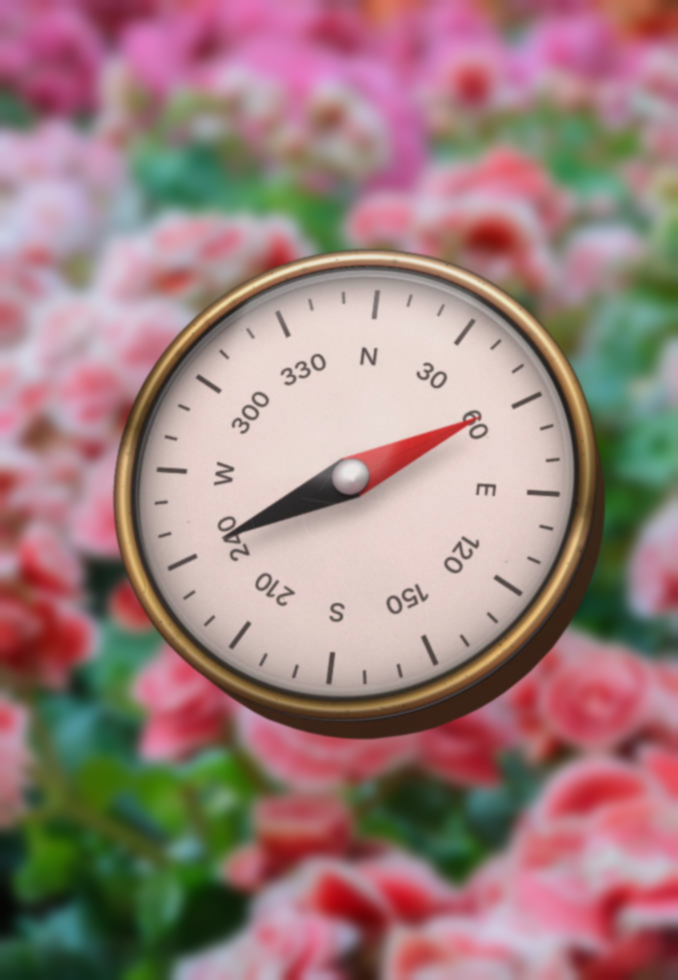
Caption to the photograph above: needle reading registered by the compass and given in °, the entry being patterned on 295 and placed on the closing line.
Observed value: 60
